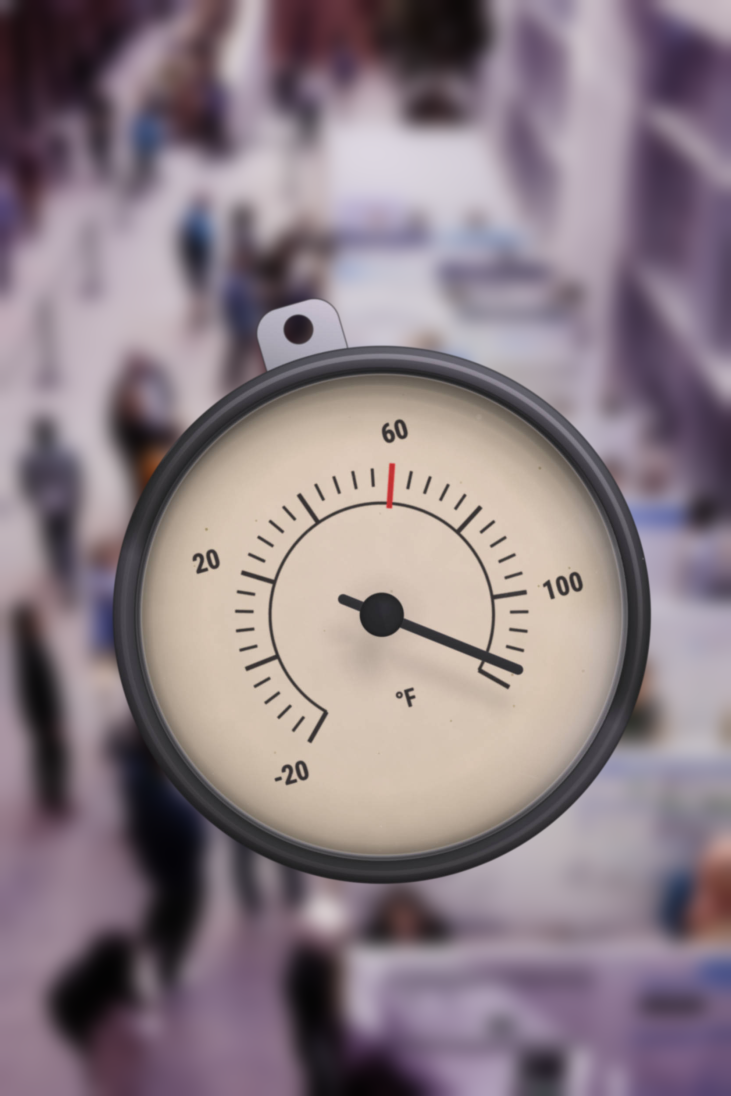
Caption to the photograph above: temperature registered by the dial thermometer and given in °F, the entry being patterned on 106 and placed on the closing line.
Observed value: 116
